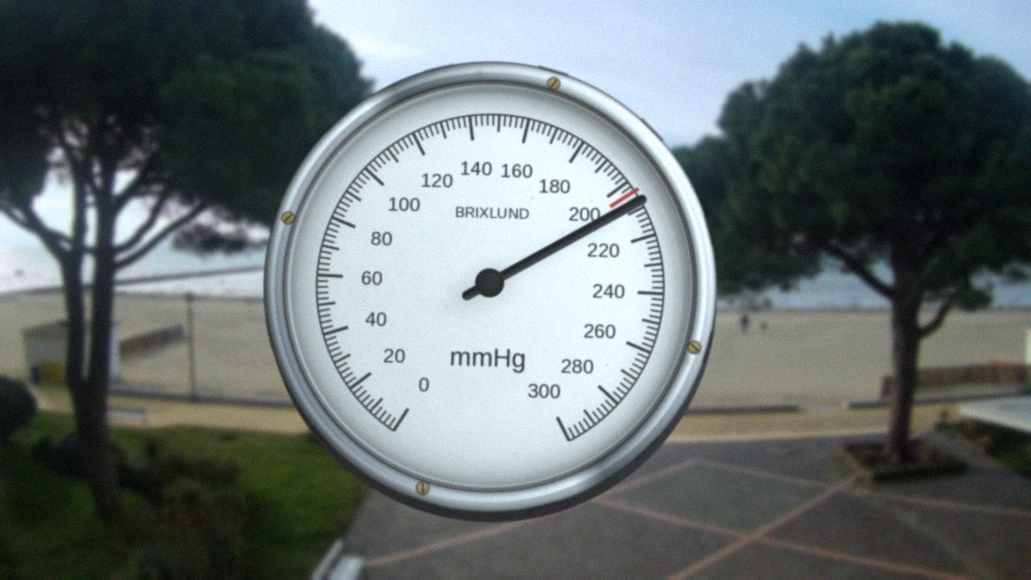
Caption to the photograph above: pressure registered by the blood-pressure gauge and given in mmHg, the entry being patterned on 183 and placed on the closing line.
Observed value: 208
